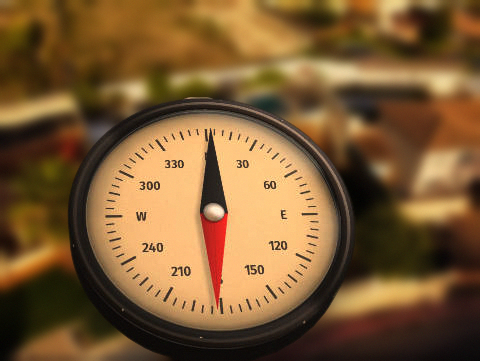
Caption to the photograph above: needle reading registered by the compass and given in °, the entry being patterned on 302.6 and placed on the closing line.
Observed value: 182.5
